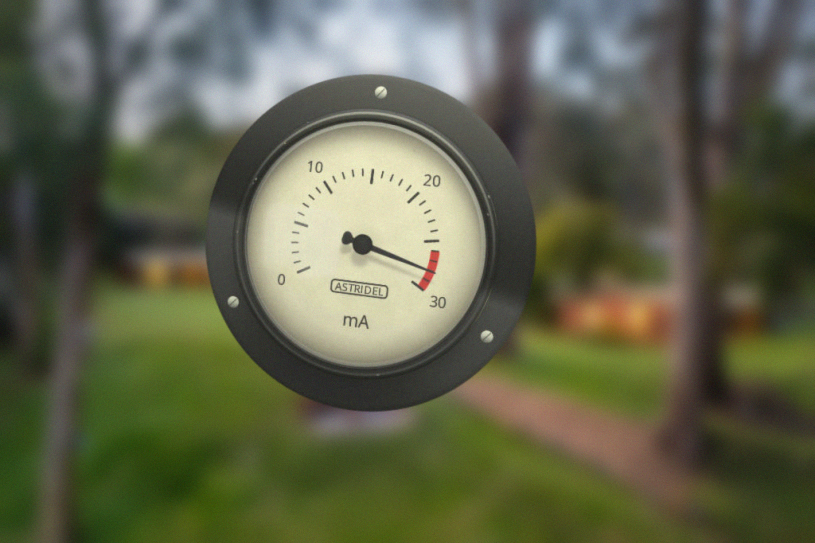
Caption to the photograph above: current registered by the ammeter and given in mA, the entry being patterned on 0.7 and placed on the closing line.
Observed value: 28
